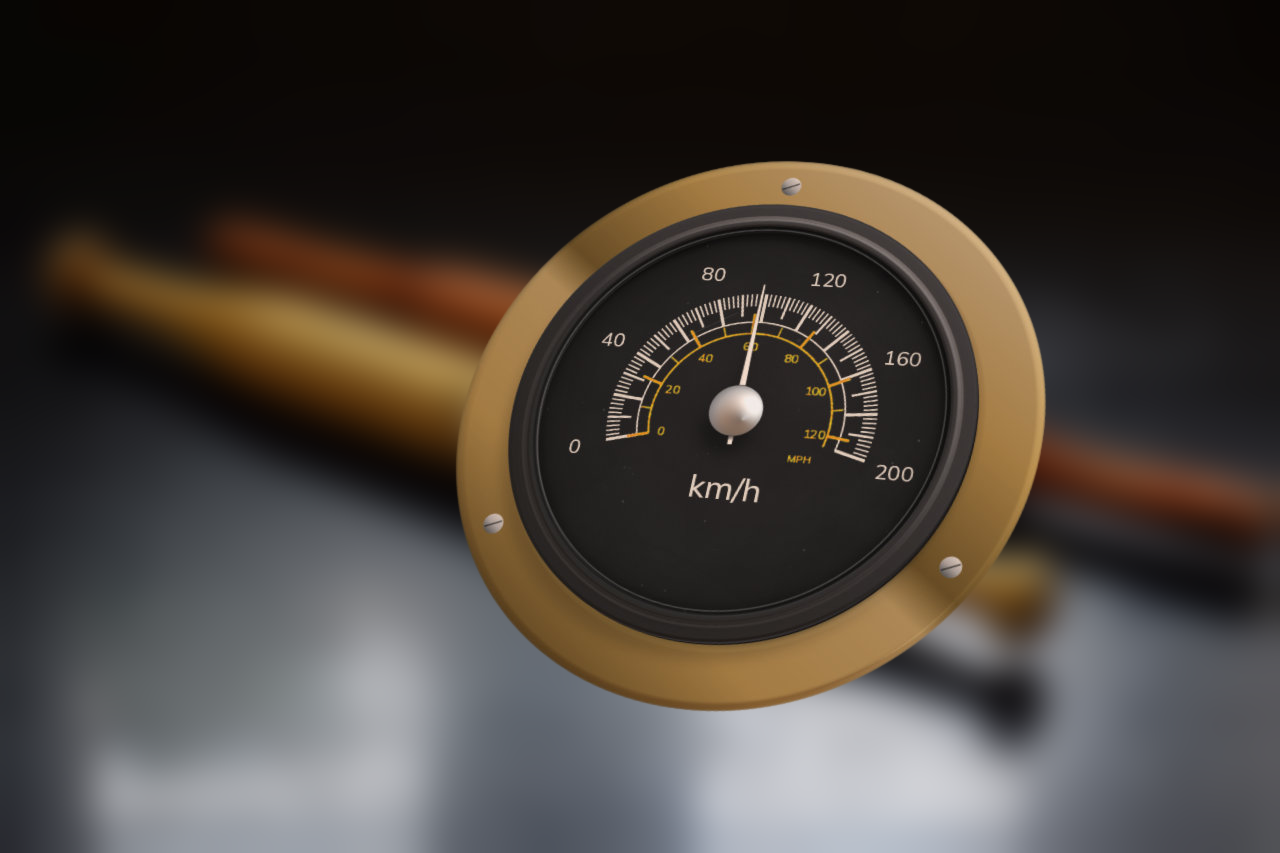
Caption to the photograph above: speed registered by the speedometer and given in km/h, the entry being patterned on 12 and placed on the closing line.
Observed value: 100
